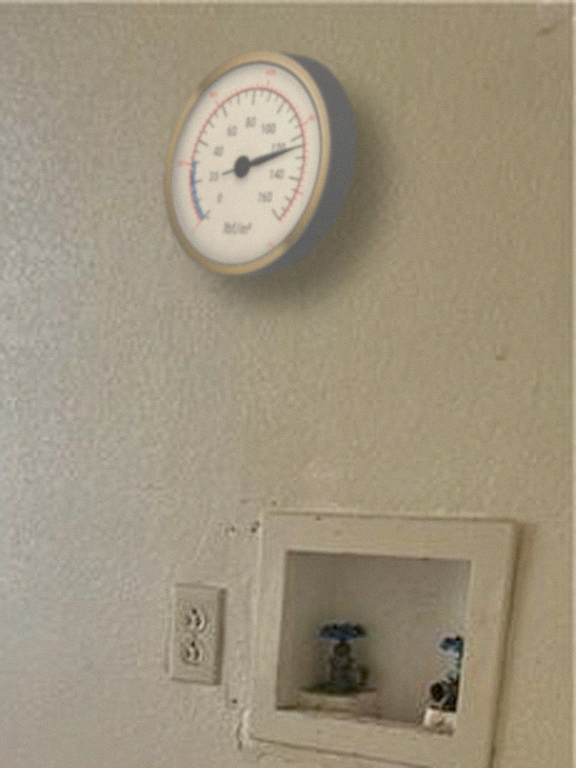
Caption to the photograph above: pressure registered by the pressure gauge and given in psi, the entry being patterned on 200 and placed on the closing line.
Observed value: 125
